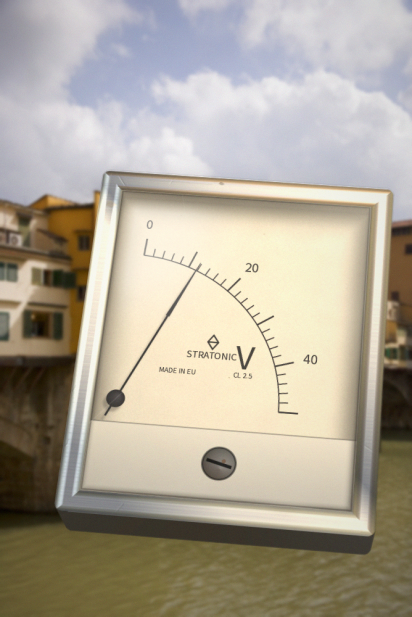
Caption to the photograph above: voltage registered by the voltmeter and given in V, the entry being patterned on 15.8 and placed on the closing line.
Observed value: 12
